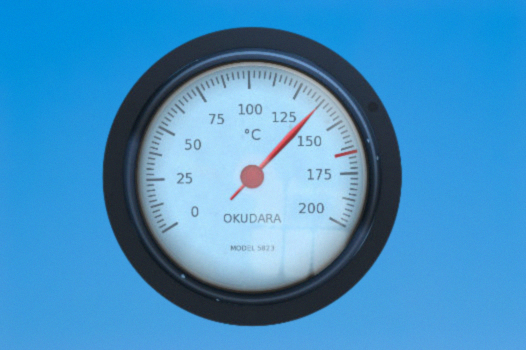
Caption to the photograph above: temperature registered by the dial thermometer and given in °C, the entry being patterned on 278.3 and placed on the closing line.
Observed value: 137.5
